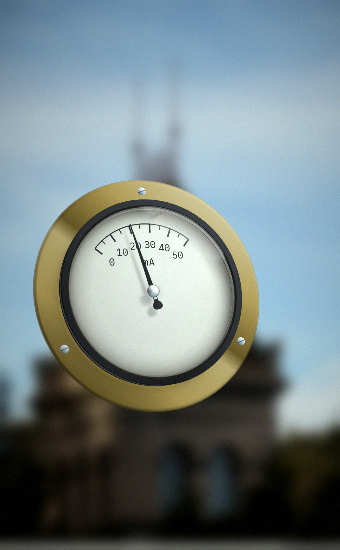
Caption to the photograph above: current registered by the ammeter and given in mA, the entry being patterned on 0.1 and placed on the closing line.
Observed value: 20
